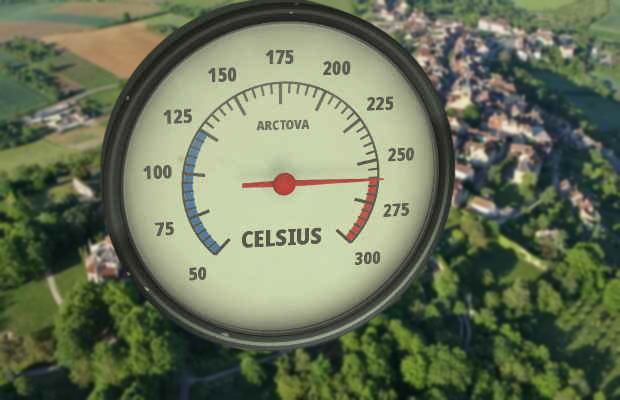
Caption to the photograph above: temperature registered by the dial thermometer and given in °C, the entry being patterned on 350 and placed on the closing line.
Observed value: 260
